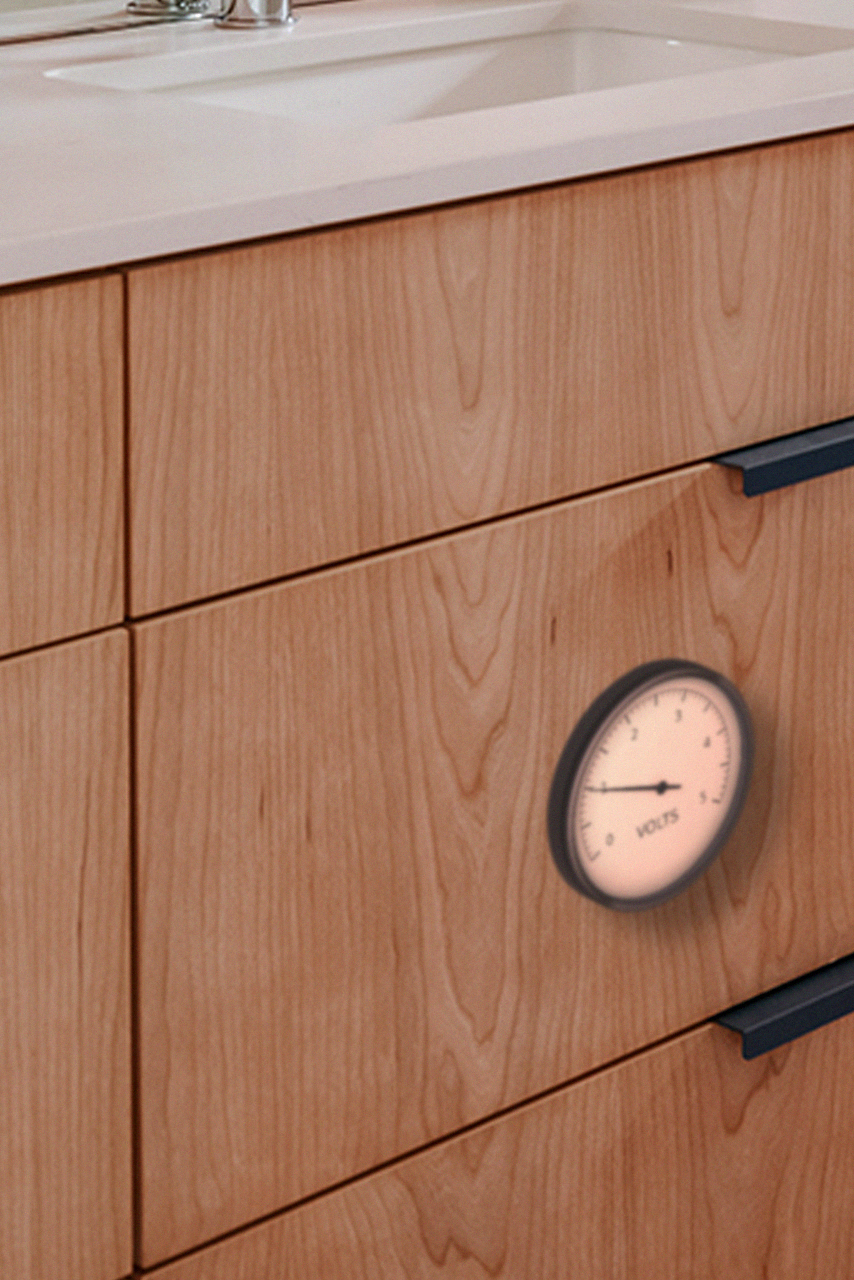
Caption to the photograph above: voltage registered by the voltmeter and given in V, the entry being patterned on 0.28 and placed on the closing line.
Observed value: 1
